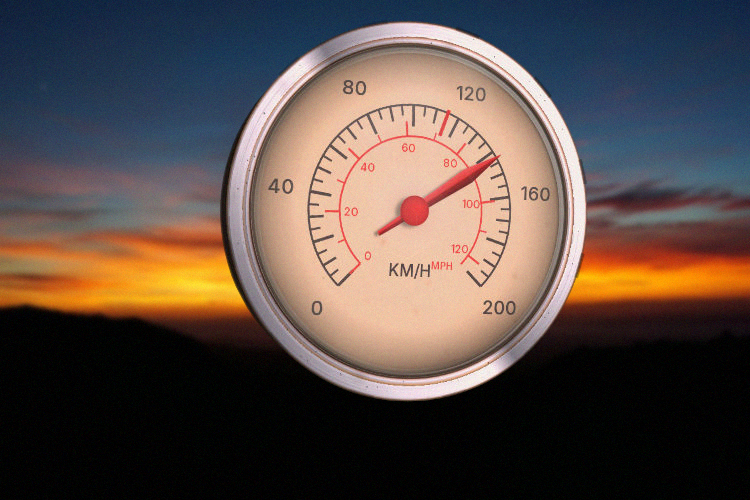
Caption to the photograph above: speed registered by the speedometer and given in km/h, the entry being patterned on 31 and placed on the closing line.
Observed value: 142.5
